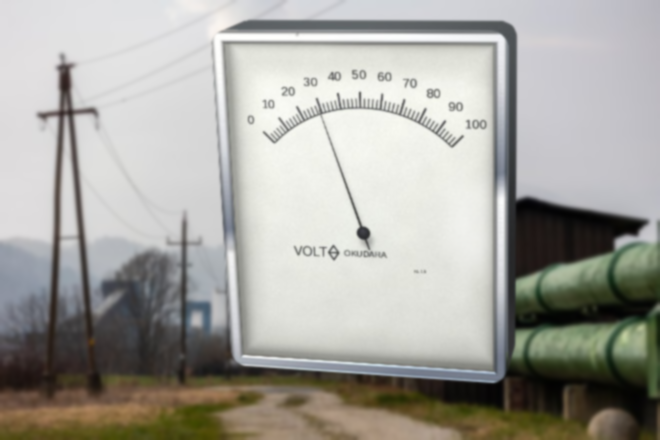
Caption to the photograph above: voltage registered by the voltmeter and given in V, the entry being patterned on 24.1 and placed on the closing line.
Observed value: 30
